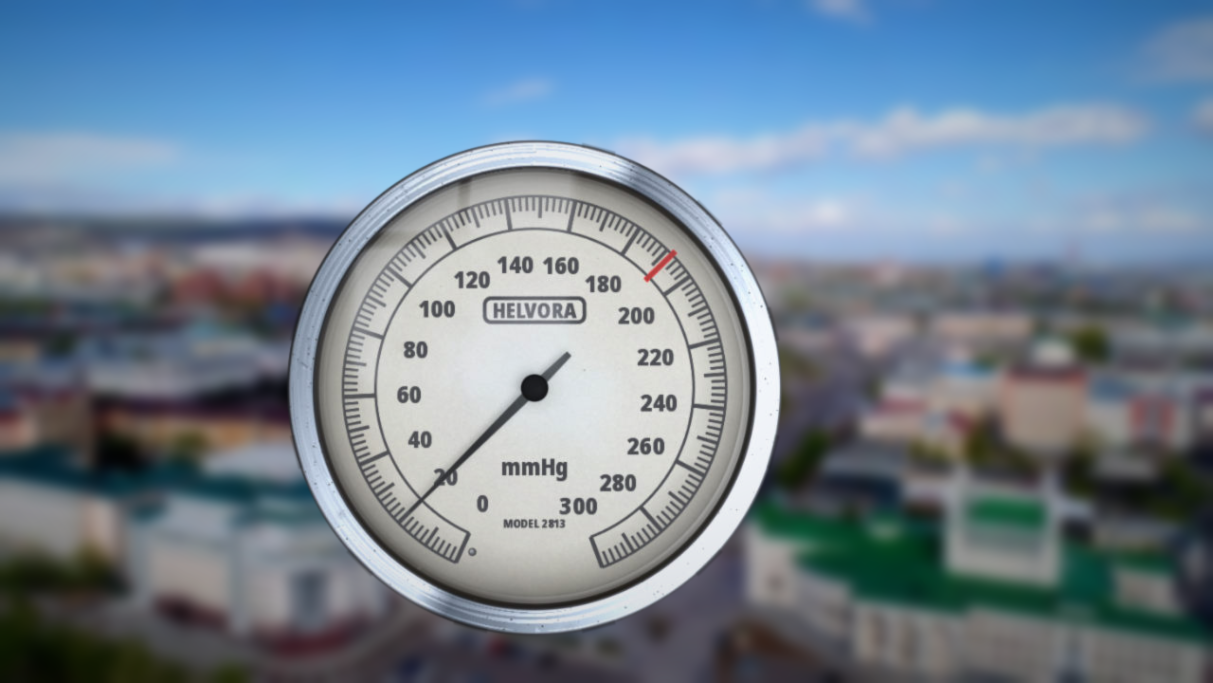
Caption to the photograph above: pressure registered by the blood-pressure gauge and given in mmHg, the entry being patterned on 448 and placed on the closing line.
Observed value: 20
